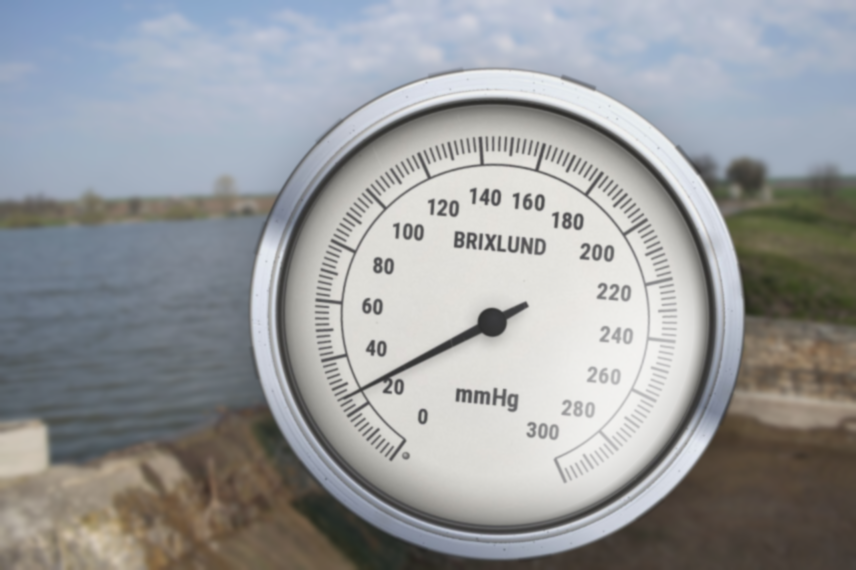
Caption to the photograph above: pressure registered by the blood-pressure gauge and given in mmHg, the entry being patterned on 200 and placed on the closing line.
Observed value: 26
